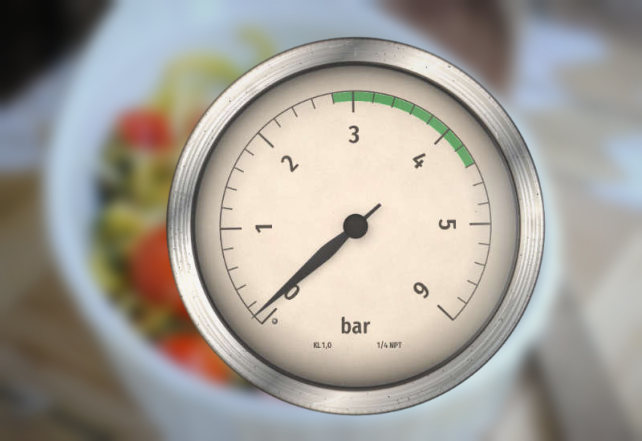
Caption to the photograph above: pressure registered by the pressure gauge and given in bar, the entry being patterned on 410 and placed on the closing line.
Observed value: 0.1
